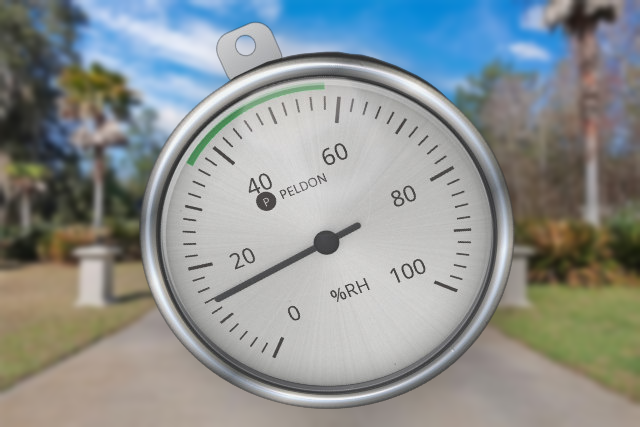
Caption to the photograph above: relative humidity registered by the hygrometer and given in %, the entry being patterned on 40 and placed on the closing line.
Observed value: 14
